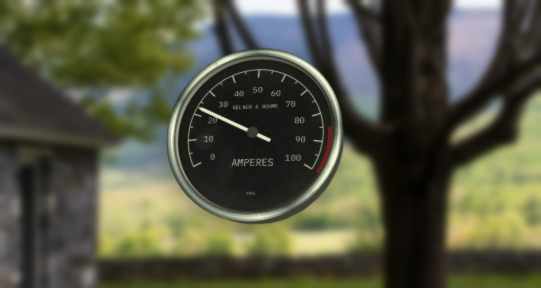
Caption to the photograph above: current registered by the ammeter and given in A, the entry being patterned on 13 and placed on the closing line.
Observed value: 22.5
